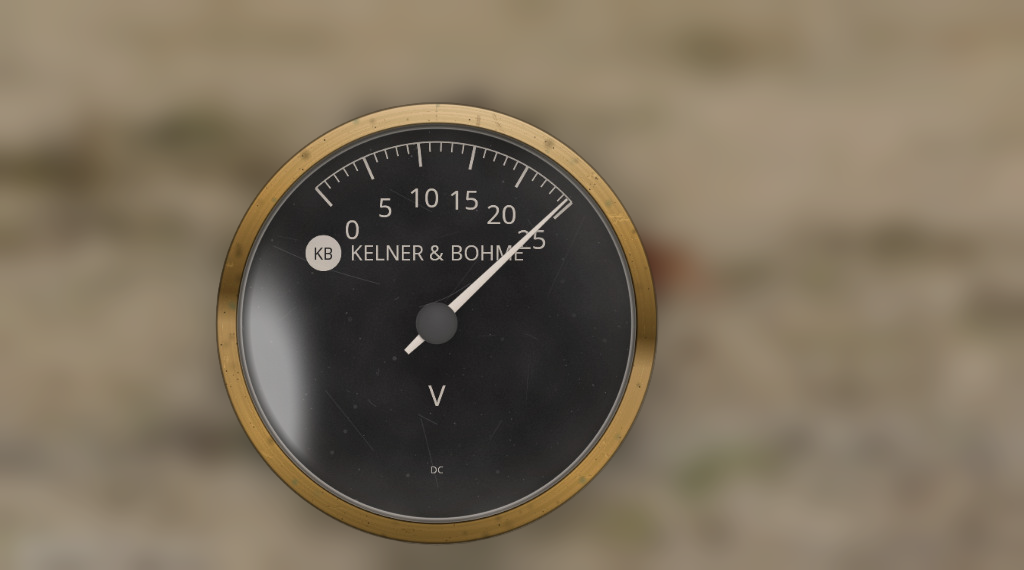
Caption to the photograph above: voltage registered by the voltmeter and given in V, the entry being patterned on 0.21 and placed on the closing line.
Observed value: 24.5
